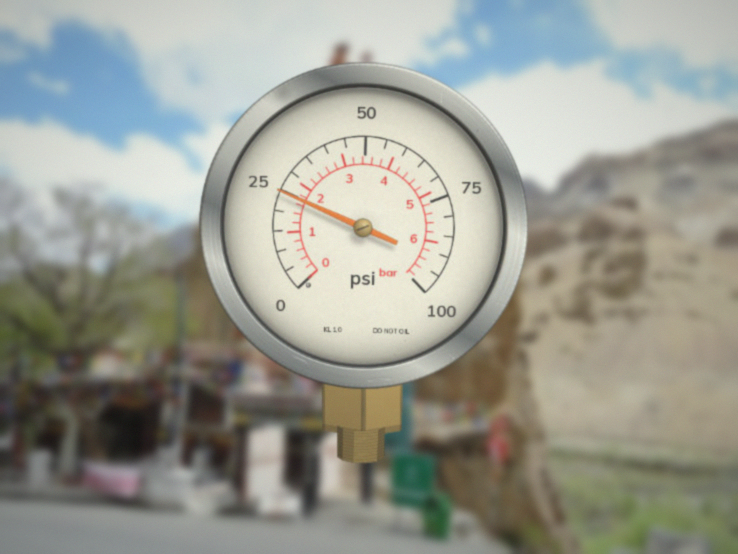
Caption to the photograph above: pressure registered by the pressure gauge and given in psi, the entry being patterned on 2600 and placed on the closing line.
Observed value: 25
